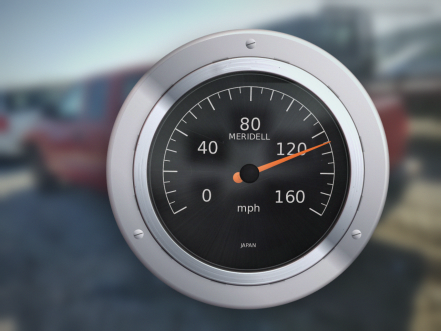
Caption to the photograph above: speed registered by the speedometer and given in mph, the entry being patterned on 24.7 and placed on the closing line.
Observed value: 125
